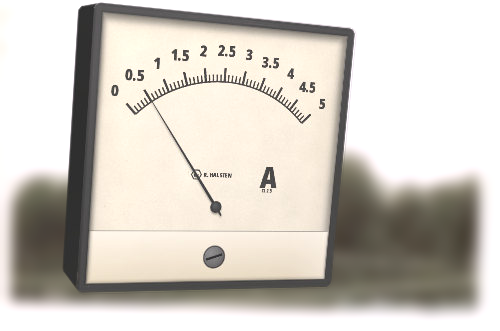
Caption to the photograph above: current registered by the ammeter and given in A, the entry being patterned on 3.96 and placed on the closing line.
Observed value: 0.5
